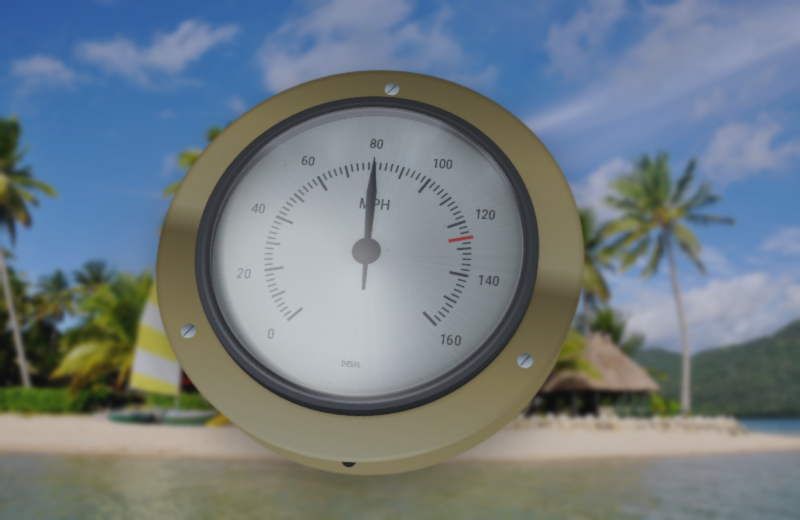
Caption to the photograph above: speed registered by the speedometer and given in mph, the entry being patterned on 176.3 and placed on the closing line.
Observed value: 80
